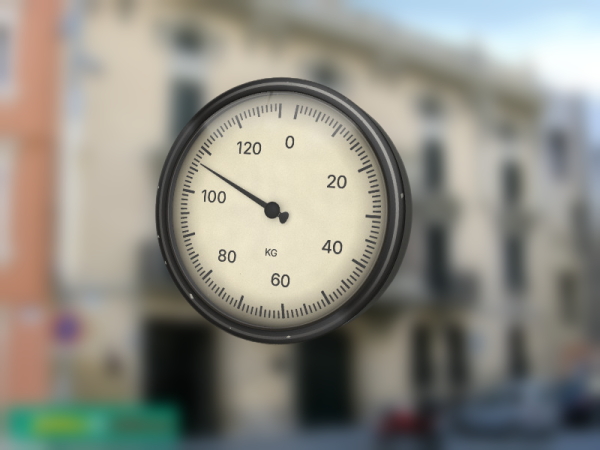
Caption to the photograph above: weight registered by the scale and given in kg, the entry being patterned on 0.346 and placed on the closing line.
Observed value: 107
